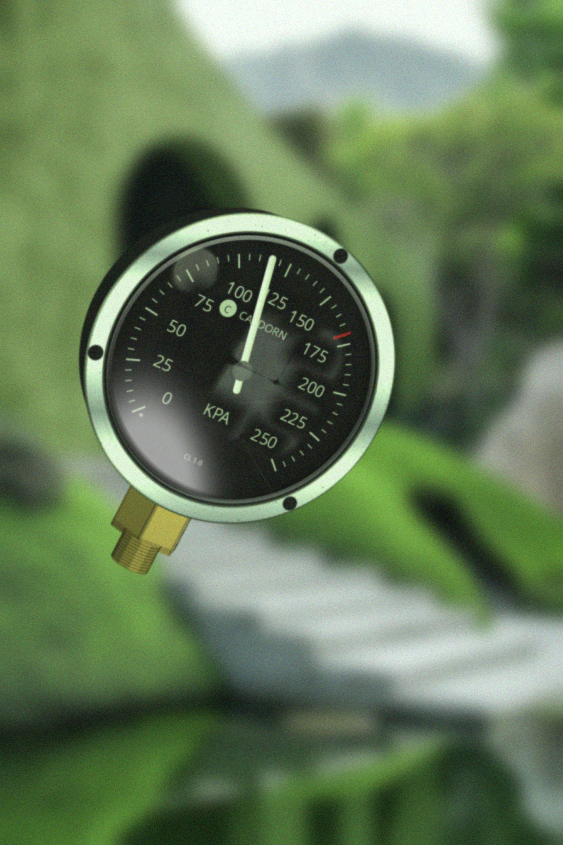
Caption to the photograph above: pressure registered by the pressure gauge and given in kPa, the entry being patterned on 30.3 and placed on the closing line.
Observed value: 115
